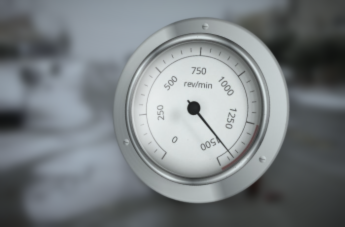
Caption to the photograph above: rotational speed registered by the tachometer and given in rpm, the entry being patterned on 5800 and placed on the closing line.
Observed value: 1425
